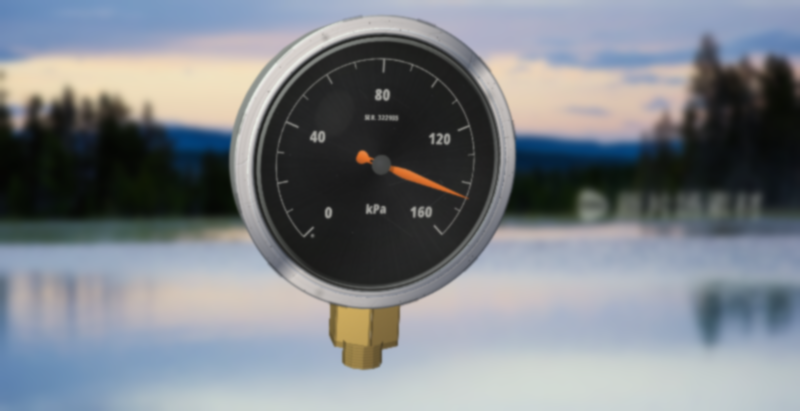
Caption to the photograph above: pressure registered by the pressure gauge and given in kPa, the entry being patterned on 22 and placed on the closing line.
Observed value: 145
